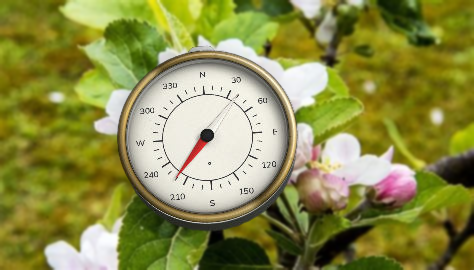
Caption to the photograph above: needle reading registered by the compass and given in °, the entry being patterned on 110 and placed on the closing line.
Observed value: 220
